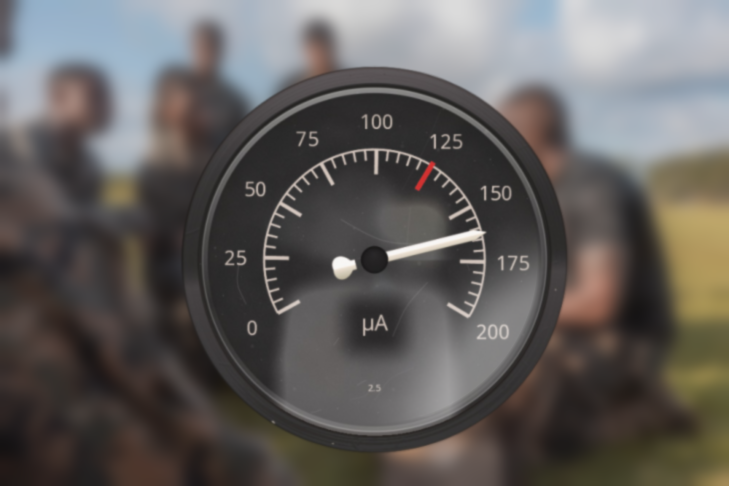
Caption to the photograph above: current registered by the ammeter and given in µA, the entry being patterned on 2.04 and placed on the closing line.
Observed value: 162.5
